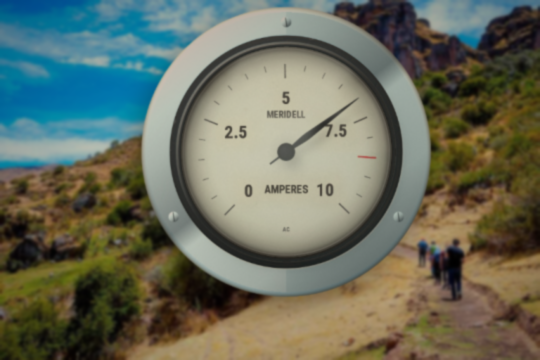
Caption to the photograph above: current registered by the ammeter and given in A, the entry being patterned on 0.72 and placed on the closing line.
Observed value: 7
